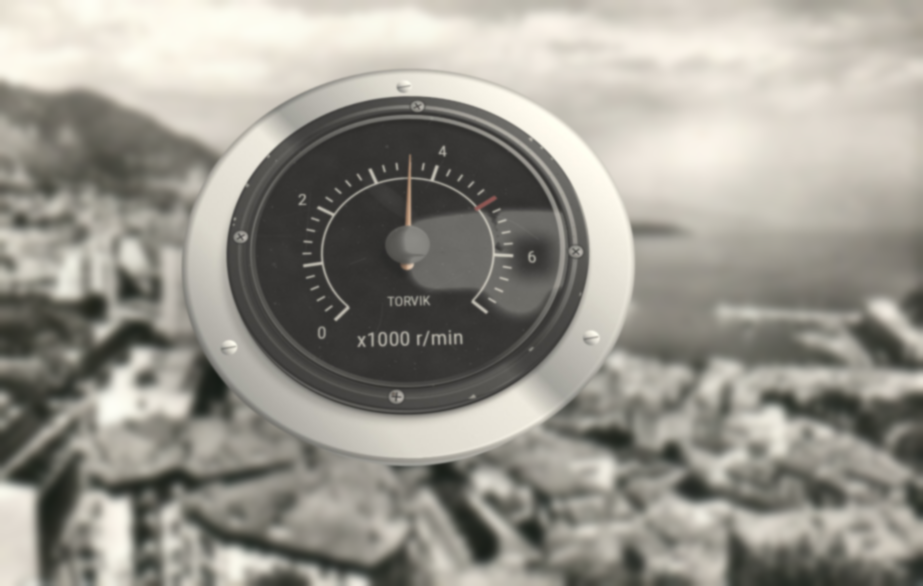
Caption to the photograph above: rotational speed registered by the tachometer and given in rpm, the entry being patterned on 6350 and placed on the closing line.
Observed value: 3600
